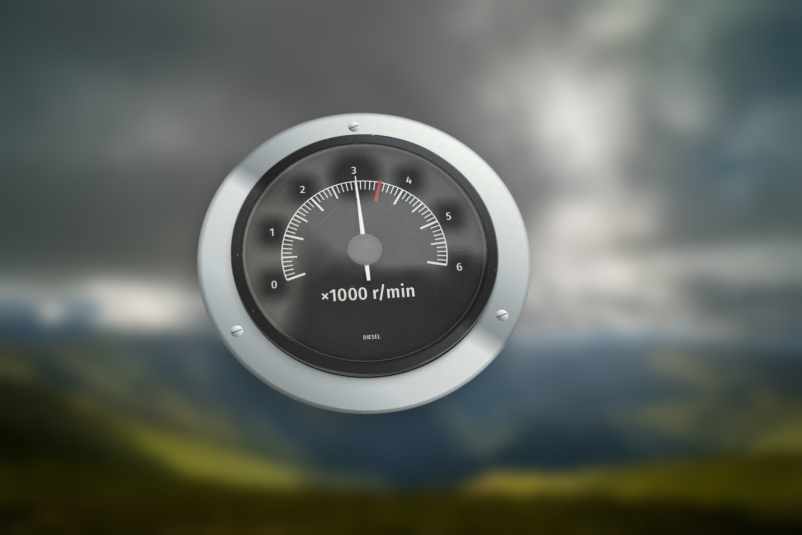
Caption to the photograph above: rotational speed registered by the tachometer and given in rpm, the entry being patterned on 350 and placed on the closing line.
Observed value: 3000
